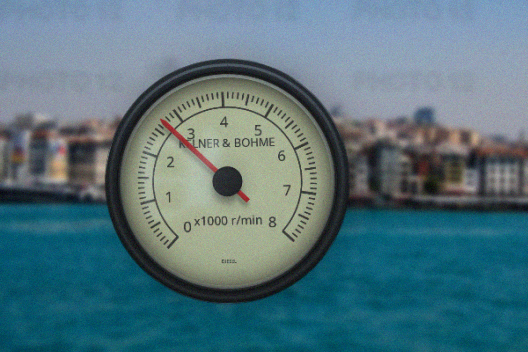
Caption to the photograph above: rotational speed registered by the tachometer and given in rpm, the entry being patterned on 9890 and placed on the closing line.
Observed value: 2700
